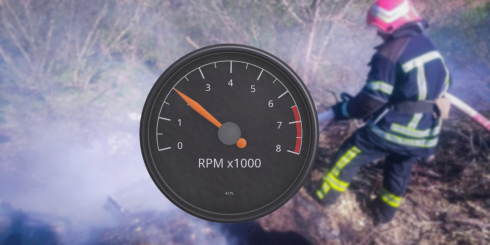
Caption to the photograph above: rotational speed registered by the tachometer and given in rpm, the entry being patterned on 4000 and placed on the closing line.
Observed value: 2000
